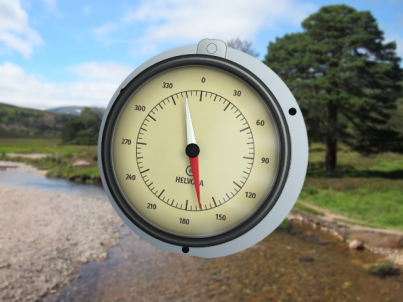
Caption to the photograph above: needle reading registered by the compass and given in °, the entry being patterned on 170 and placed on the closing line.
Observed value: 165
